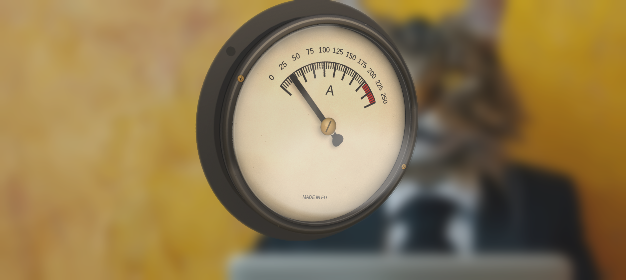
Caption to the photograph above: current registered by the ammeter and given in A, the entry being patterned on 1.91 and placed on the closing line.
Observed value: 25
